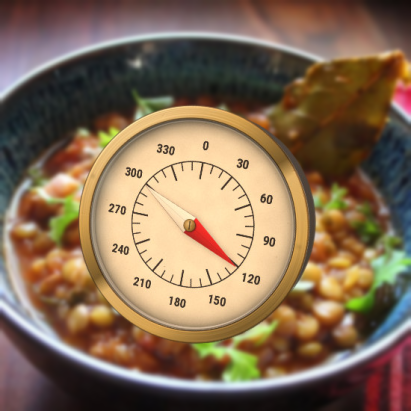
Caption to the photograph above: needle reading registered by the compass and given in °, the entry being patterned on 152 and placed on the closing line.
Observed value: 120
